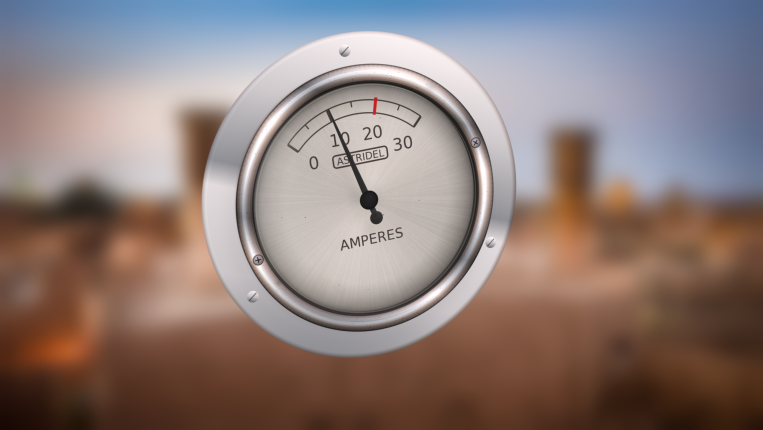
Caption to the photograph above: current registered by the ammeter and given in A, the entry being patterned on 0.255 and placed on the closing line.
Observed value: 10
